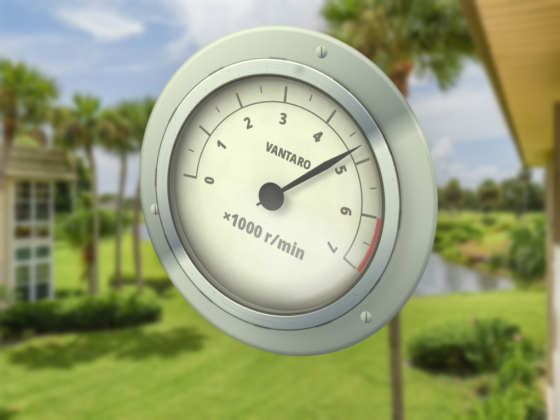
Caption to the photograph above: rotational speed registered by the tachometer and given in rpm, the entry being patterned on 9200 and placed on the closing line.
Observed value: 4750
